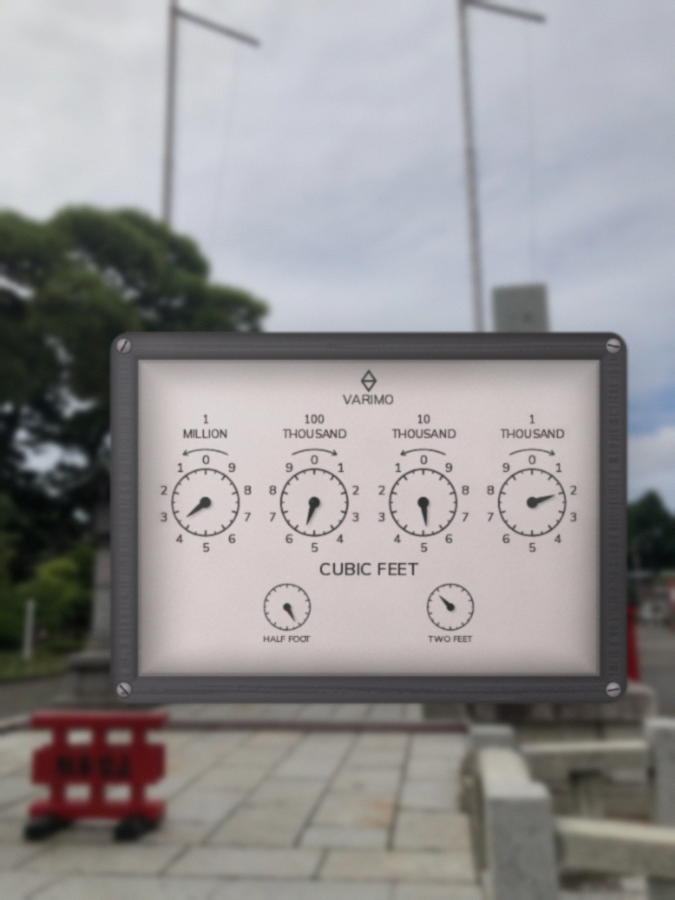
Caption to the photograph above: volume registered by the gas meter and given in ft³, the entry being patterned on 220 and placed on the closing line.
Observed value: 355200
